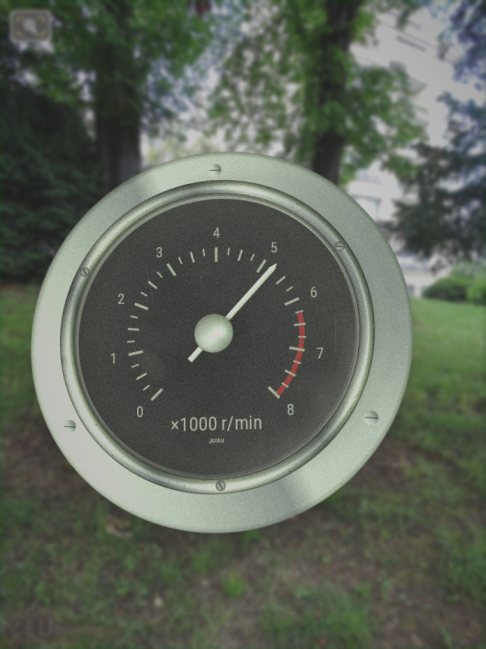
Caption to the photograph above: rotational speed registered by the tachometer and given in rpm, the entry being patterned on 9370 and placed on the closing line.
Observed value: 5250
